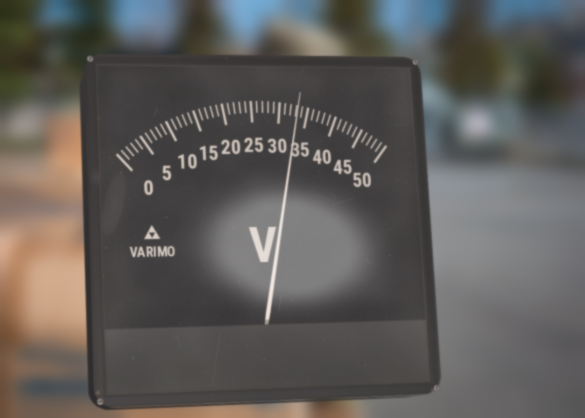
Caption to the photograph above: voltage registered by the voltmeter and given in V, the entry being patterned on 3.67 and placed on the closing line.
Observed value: 33
